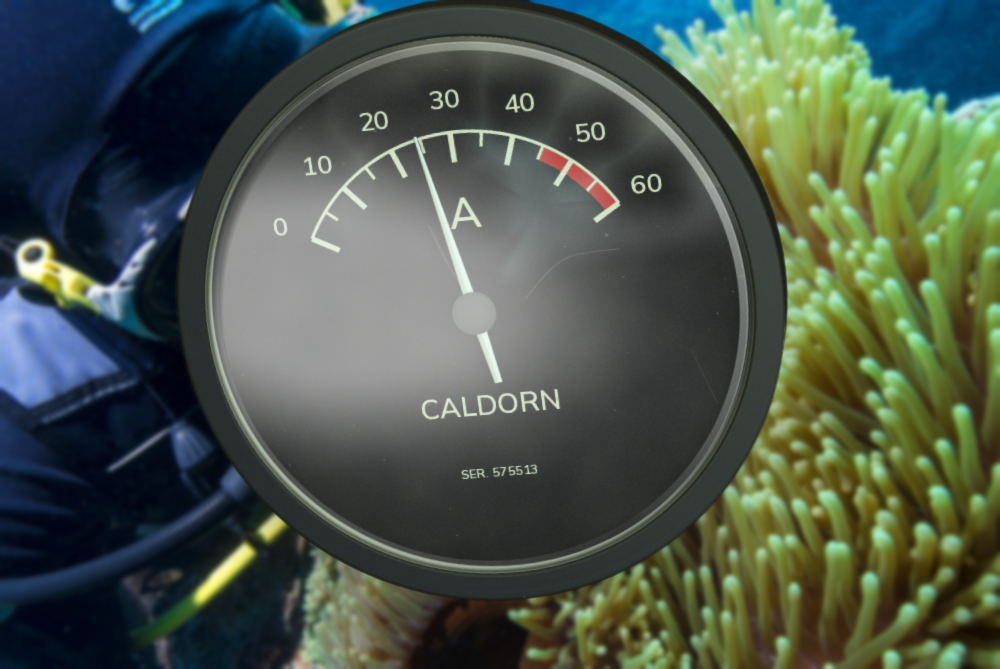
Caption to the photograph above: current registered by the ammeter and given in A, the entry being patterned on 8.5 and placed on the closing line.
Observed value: 25
